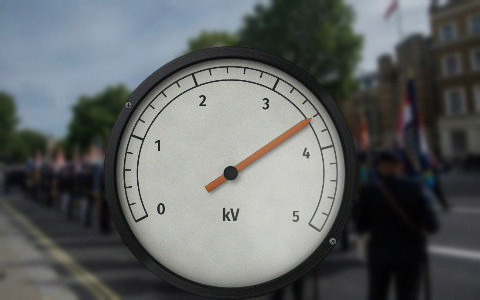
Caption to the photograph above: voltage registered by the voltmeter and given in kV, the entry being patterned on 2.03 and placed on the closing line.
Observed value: 3.6
